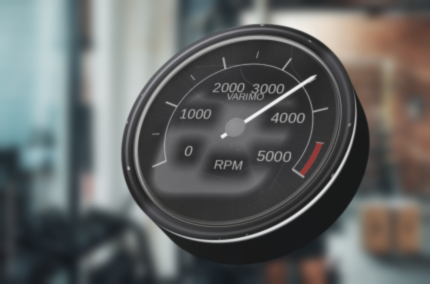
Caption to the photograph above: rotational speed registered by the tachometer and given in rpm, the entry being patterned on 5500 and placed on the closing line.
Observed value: 3500
